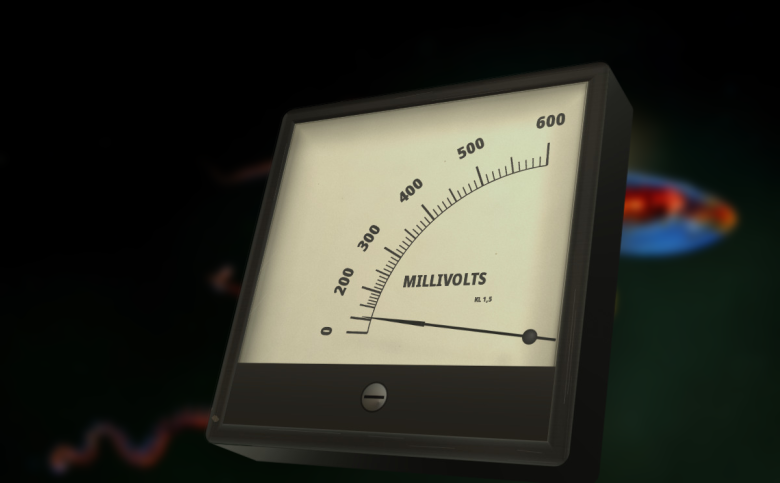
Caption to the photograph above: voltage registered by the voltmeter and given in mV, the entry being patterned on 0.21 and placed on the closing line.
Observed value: 100
